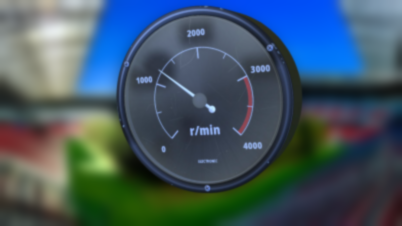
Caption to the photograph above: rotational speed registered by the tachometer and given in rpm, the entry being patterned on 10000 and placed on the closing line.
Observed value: 1250
